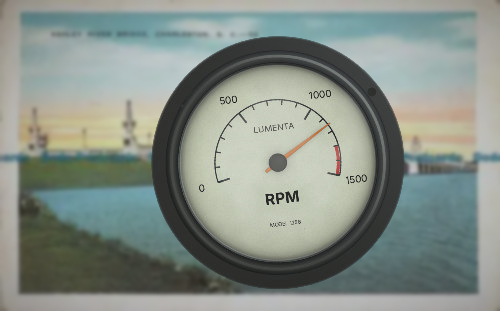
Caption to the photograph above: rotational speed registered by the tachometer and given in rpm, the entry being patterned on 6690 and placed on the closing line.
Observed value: 1150
